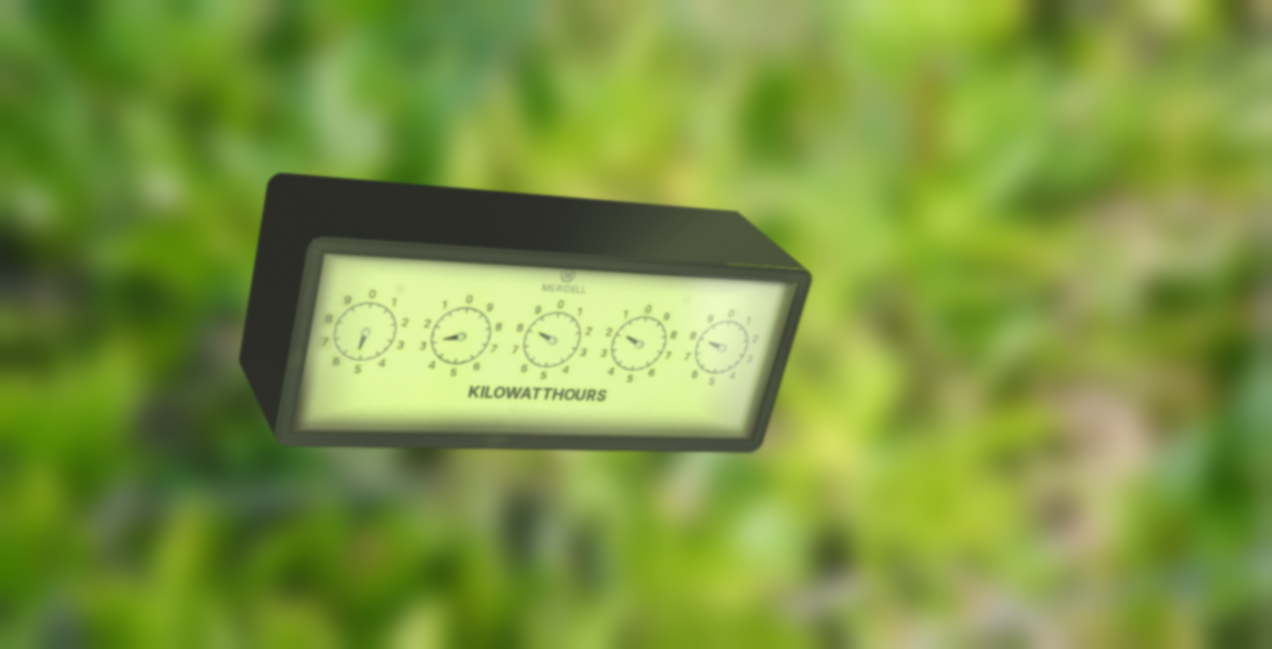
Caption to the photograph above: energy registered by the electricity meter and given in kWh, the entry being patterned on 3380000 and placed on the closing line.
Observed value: 52818
